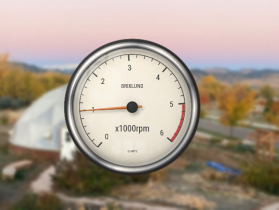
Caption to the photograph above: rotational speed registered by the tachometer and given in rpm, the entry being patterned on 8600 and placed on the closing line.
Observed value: 1000
